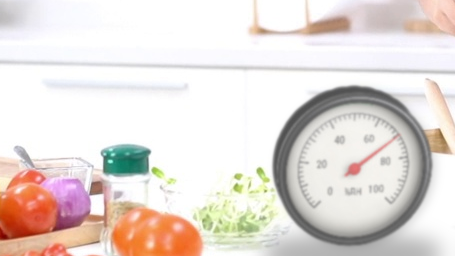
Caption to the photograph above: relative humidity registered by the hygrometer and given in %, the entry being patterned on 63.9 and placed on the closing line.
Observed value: 70
